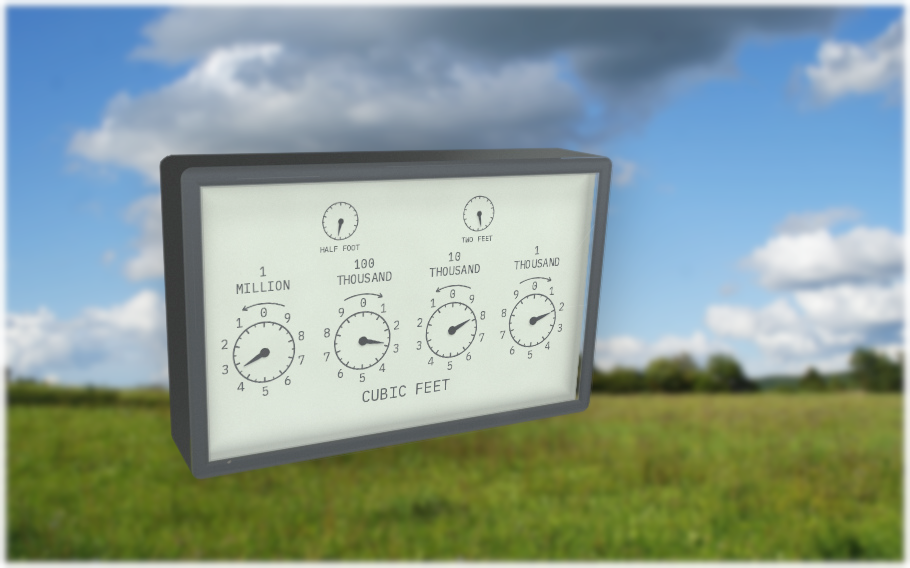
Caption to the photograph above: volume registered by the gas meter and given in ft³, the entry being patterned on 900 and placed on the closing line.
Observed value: 328200
